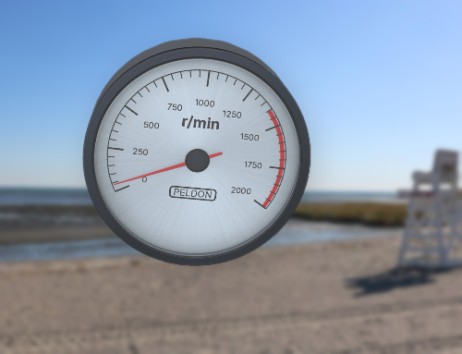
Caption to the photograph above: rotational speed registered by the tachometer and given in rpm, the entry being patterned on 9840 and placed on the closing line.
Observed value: 50
